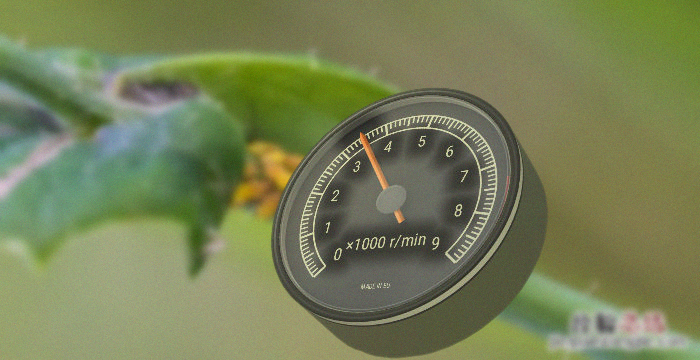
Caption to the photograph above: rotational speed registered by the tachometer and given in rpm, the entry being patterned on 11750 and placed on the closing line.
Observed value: 3500
